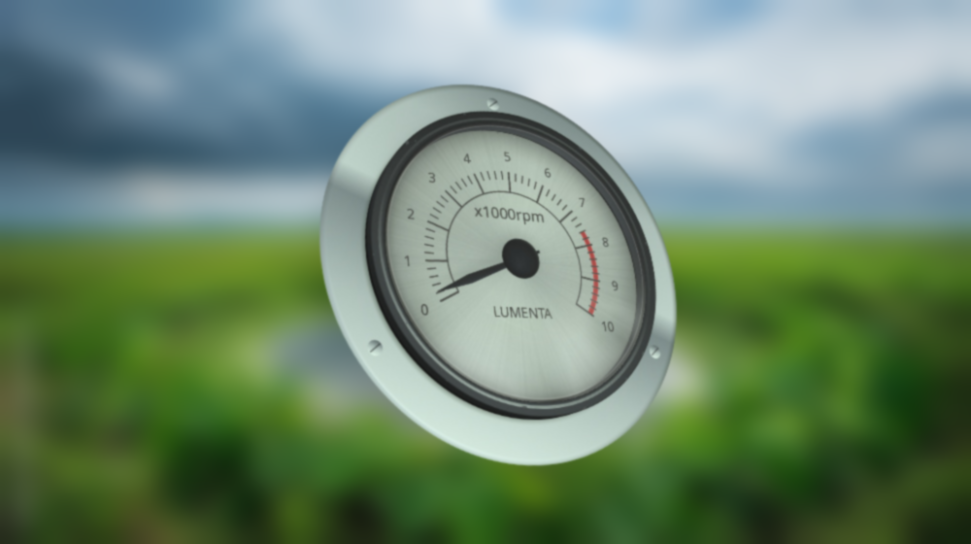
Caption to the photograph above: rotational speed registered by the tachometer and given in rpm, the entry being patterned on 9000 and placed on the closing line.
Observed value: 200
